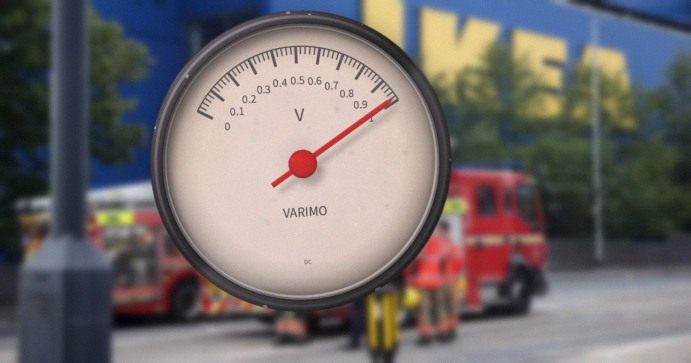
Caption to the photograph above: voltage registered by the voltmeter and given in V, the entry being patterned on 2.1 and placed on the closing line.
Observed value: 0.98
